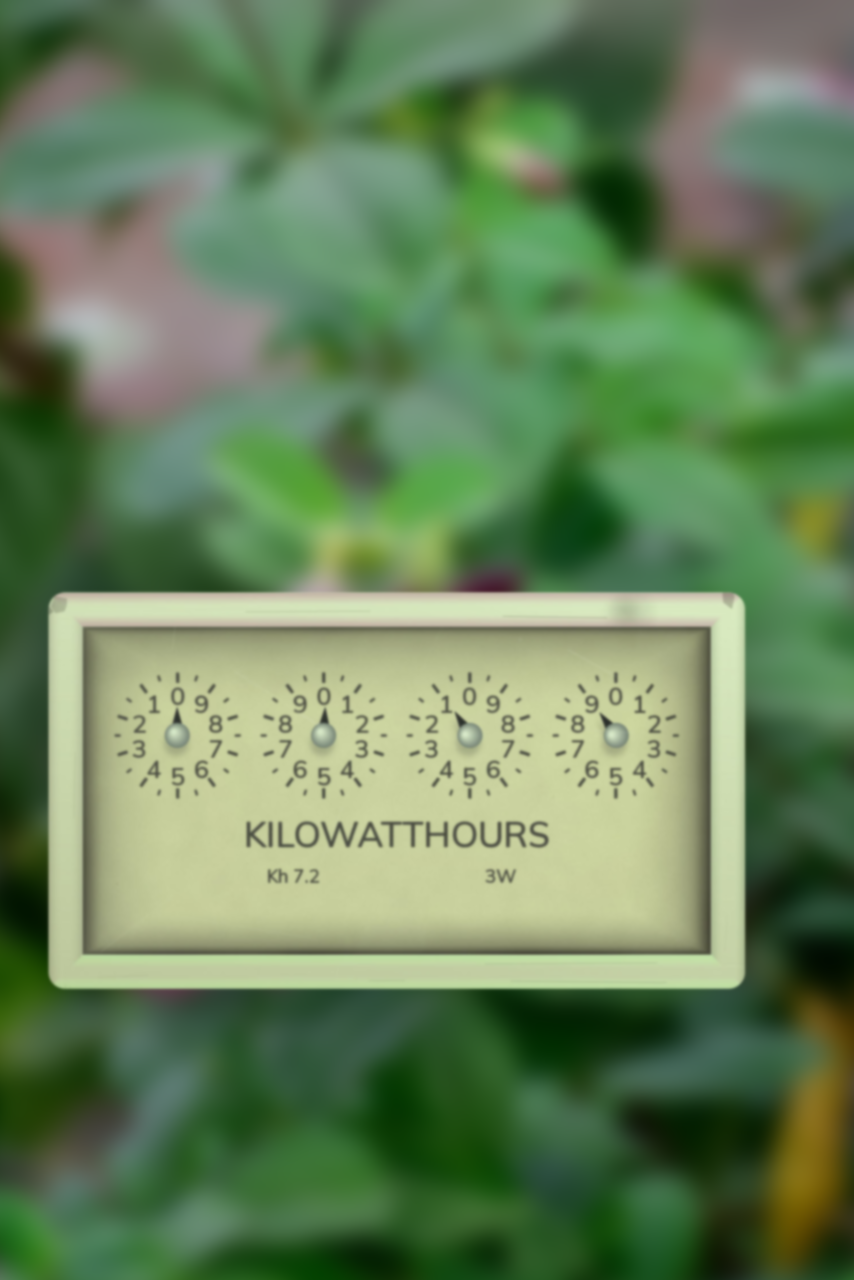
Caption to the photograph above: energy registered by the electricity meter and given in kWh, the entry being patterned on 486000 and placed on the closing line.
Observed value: 9
